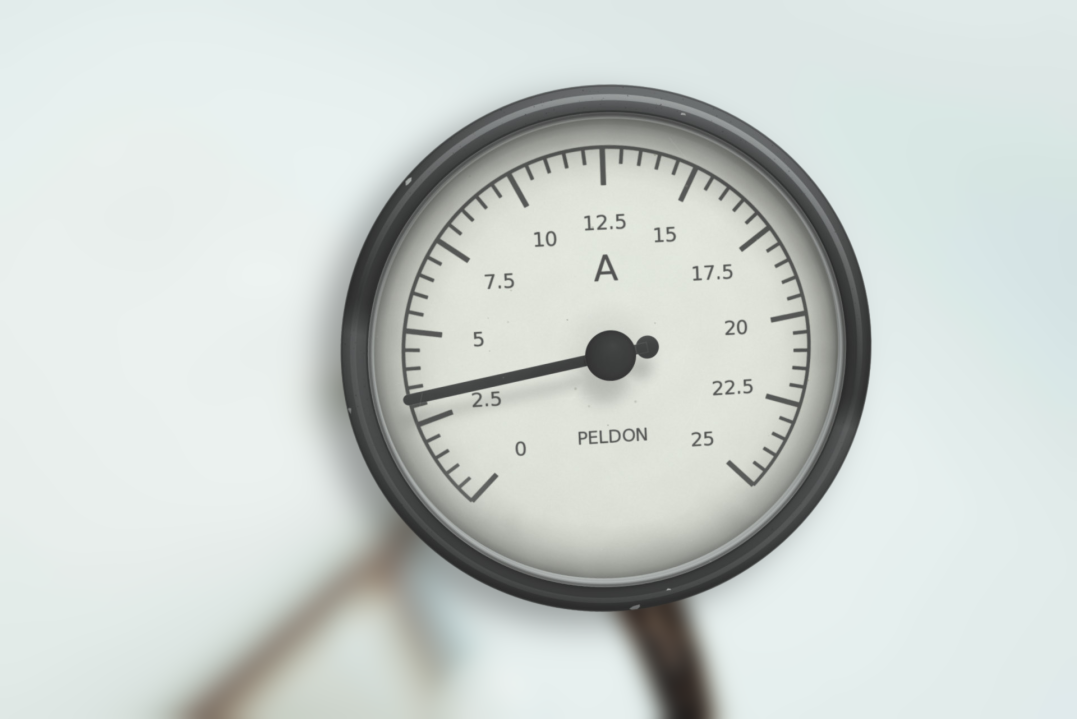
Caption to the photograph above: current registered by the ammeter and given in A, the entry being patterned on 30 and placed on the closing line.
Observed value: 3.25
